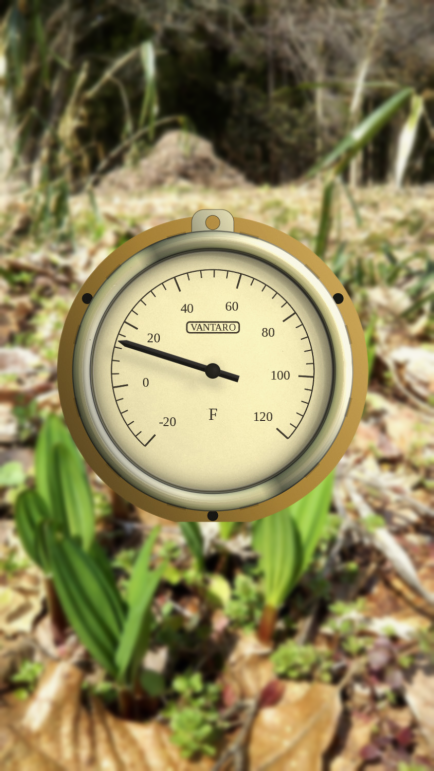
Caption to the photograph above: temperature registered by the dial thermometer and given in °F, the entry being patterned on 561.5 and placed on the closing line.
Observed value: 14
